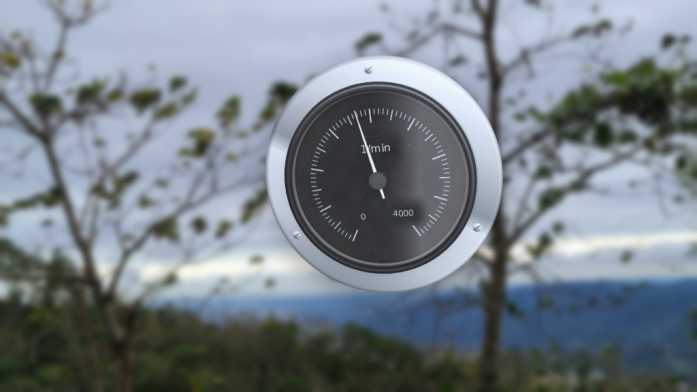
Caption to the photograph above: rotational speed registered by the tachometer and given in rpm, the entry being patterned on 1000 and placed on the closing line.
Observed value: 1850
